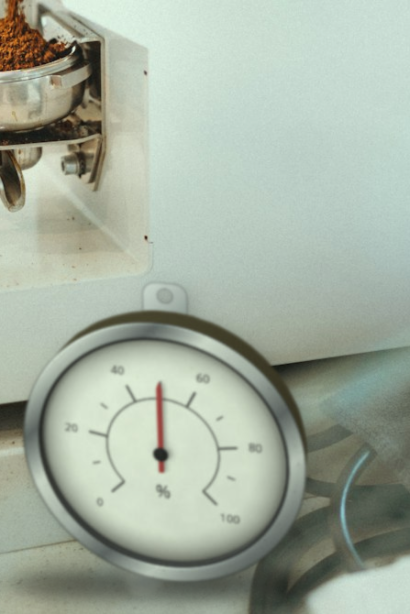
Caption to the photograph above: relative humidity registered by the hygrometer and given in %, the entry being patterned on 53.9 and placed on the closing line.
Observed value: 50
